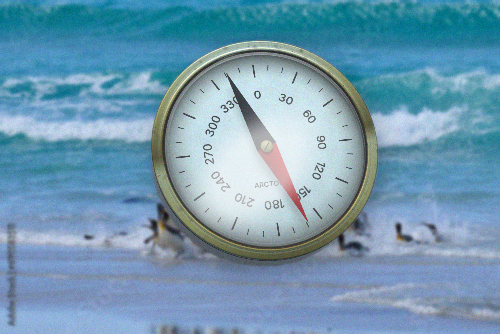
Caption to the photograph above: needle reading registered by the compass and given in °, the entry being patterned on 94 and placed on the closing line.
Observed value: 160
